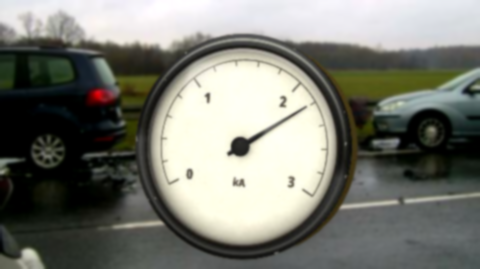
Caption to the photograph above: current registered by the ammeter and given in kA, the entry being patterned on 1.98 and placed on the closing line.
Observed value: 2.2
